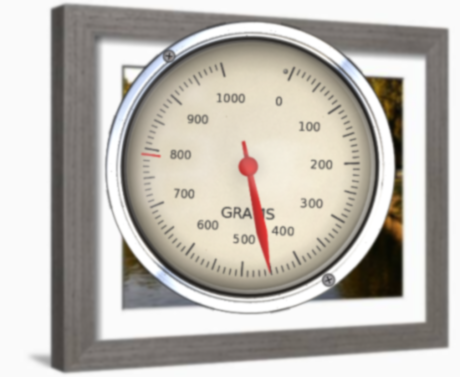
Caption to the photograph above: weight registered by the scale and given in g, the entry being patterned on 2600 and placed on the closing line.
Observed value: 450
